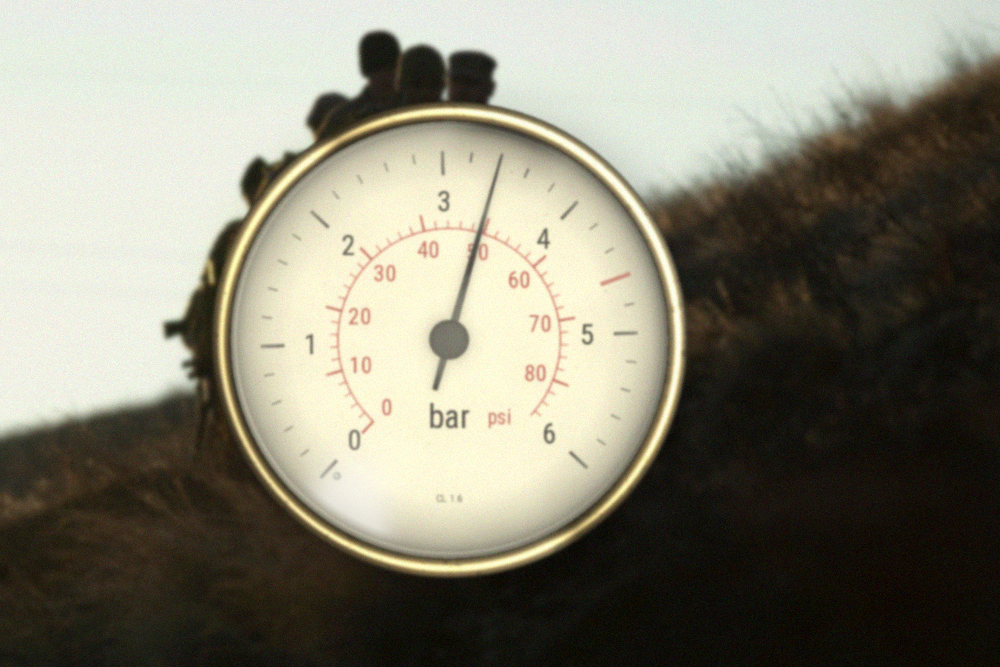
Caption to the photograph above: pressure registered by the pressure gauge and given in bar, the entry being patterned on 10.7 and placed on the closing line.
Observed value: 3.4
